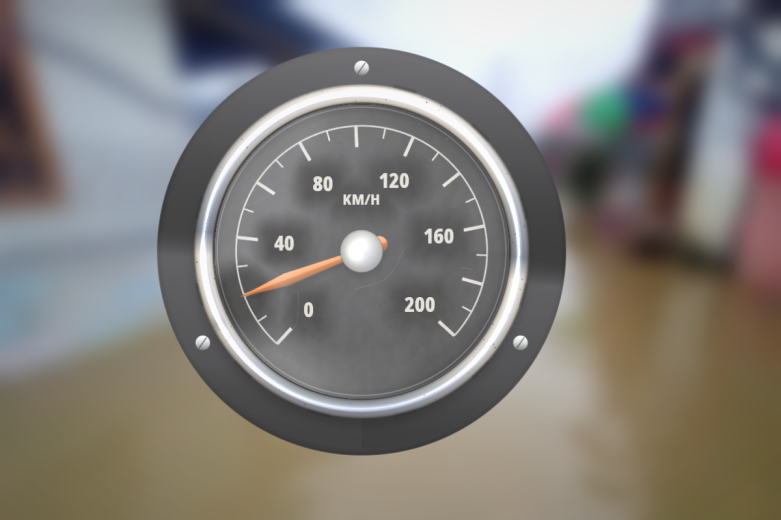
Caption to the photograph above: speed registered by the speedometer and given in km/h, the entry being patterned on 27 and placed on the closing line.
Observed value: 20
